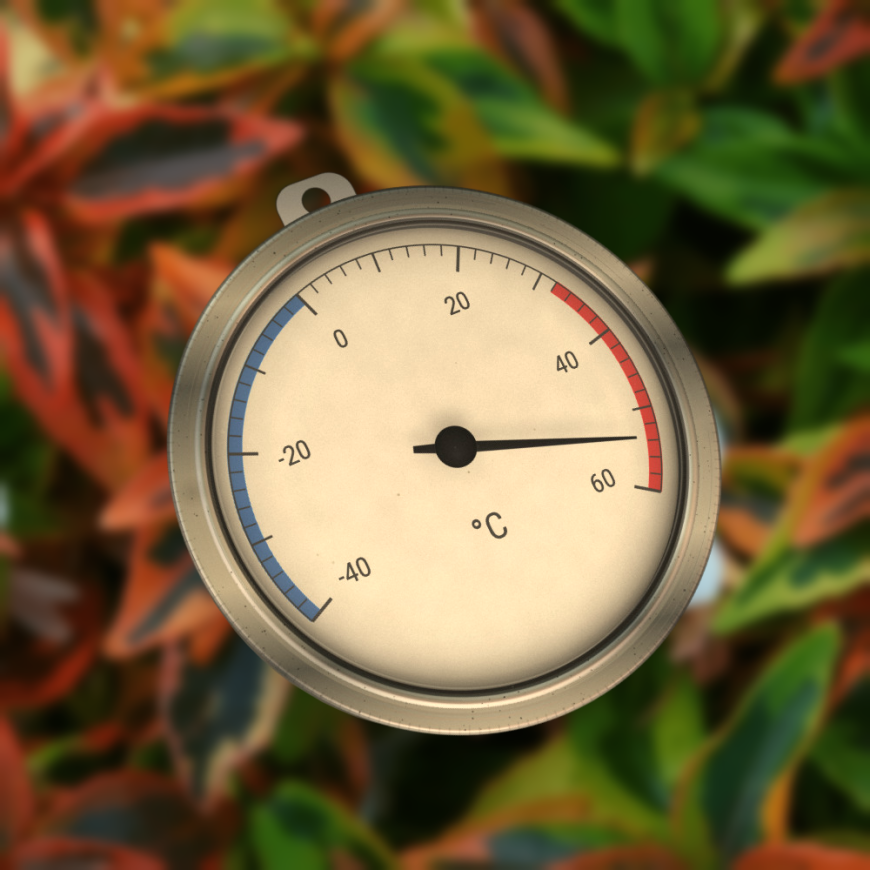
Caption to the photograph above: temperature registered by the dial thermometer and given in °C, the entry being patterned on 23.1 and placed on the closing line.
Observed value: 54
